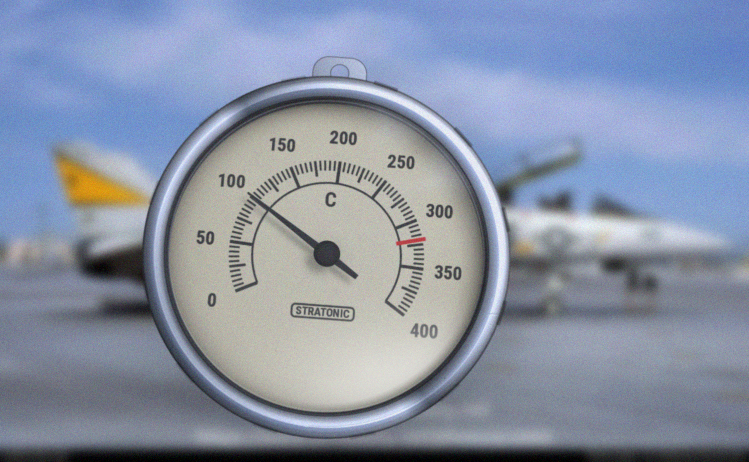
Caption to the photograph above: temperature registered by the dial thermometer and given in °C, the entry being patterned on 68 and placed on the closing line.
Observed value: 100
